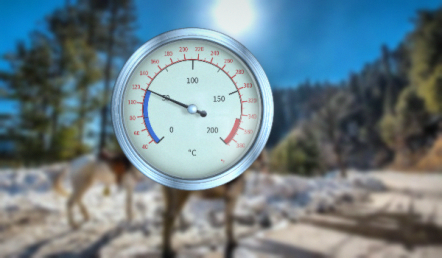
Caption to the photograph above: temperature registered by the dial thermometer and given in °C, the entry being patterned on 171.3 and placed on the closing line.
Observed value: 50
